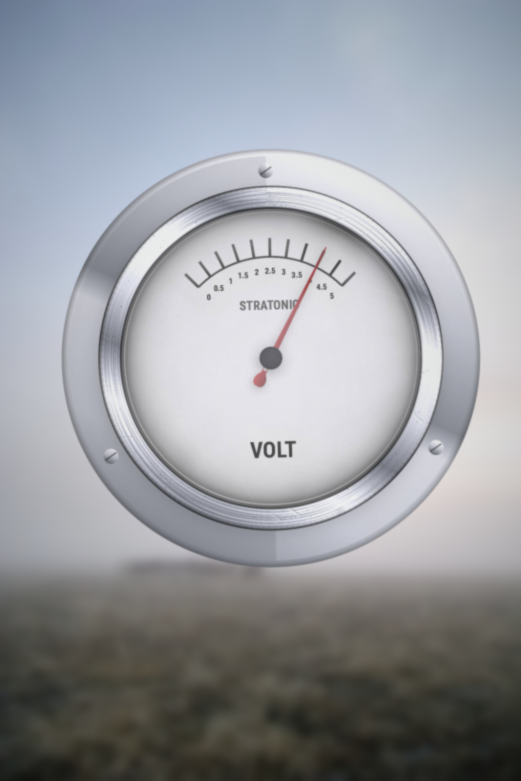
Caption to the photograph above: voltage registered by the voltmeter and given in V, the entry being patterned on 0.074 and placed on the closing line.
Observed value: 4
